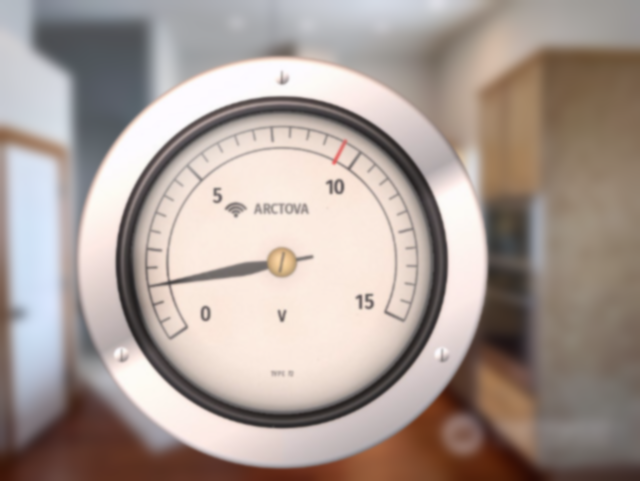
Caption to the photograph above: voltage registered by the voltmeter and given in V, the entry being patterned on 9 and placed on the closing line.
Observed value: 1.5
